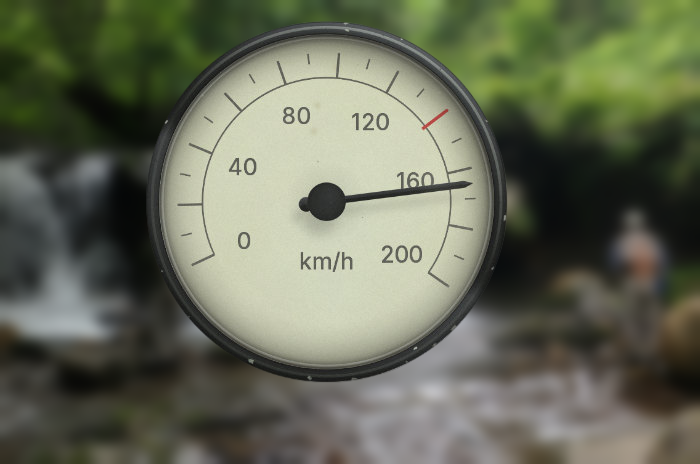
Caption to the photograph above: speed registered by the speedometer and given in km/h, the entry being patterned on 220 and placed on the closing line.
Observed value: 165
